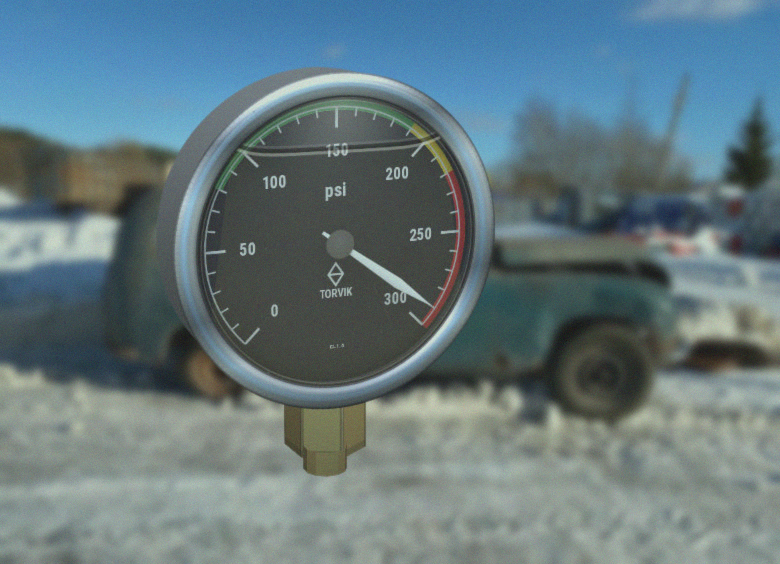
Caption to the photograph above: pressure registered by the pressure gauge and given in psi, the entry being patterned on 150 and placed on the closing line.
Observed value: 290
